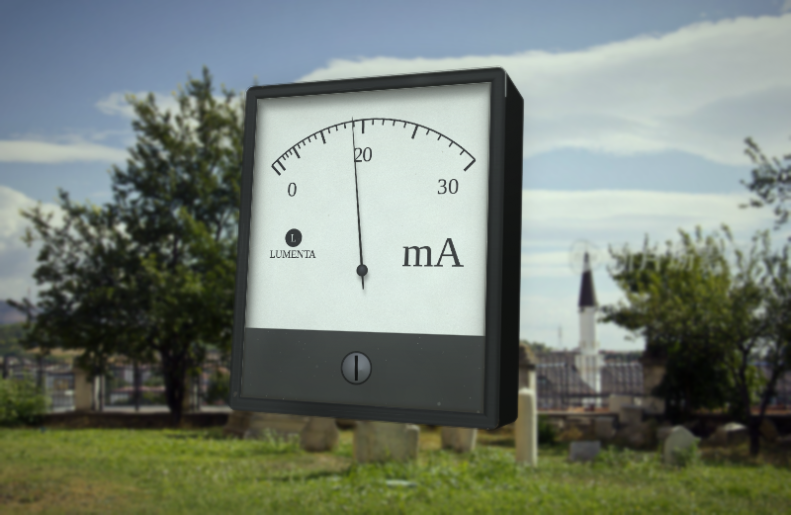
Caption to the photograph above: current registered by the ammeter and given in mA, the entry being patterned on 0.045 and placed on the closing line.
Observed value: 19
